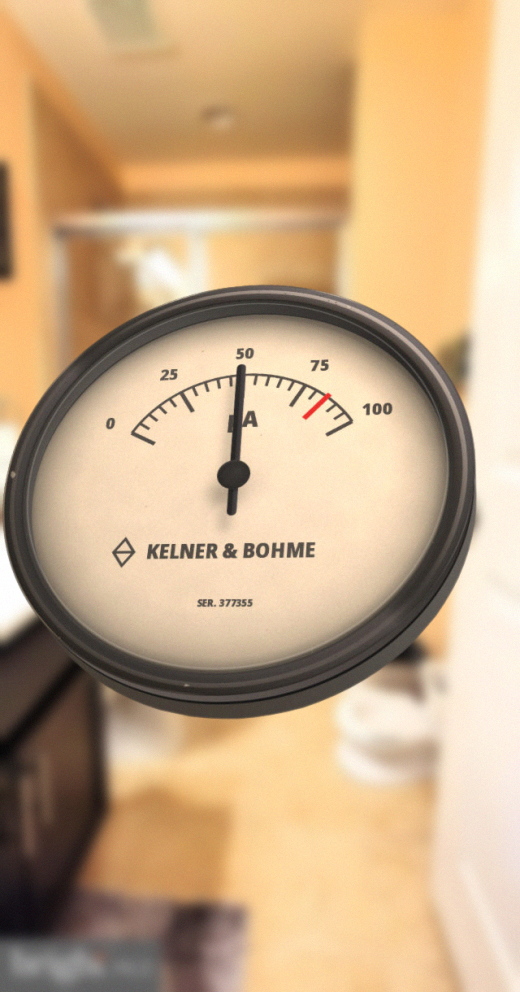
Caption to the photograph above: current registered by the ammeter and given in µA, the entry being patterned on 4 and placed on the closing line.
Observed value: 50
